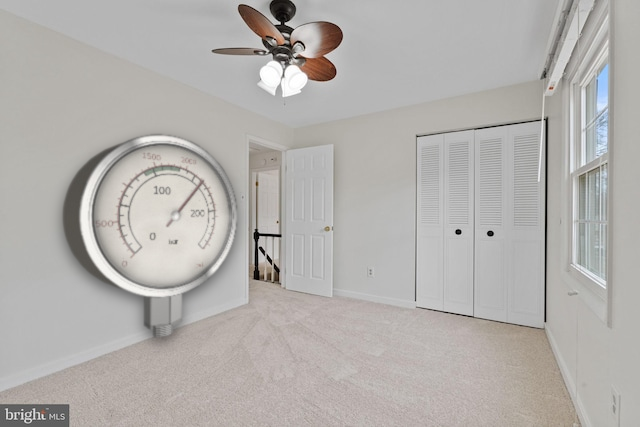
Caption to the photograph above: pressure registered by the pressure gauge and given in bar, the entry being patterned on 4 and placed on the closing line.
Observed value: 160
